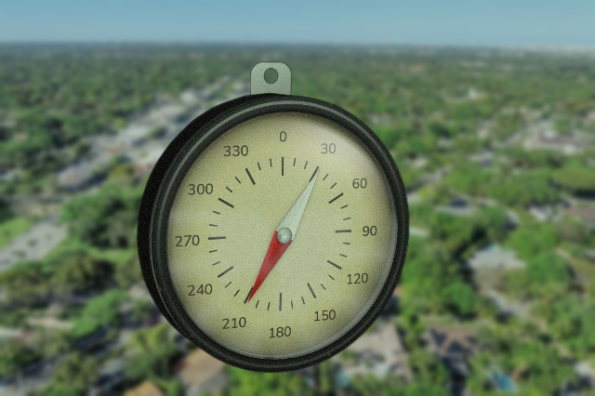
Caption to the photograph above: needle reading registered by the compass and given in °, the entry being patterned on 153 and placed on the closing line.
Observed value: 210
